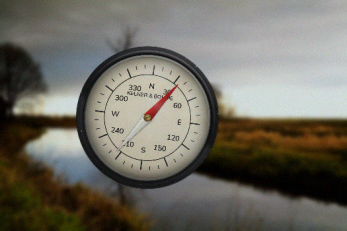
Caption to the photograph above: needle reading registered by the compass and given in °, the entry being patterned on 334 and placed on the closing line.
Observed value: 35
